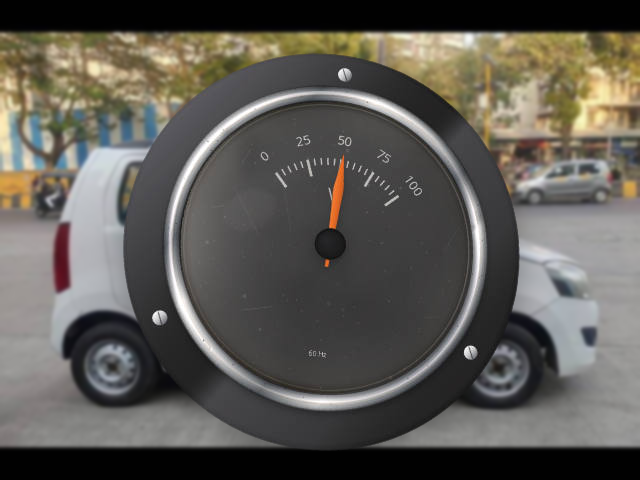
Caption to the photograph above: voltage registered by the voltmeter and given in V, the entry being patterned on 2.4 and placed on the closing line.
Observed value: 50
